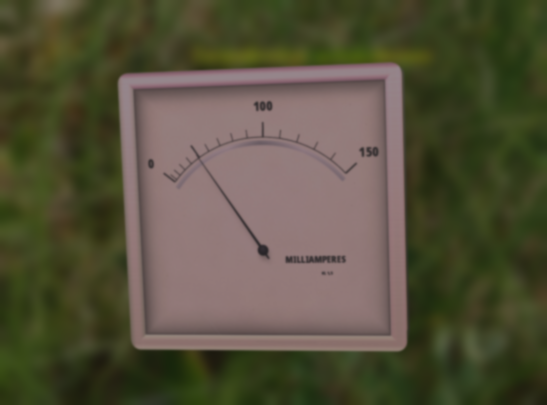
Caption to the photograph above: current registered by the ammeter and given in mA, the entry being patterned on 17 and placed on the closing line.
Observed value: 50
